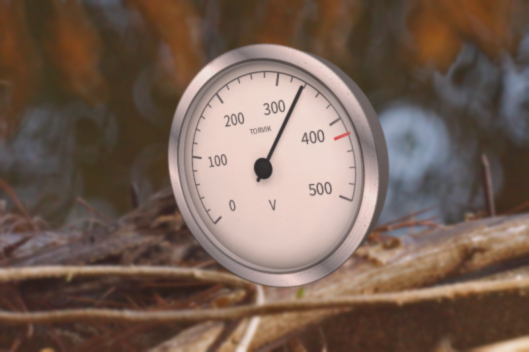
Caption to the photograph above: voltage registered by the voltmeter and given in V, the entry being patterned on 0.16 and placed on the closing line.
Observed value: 340
